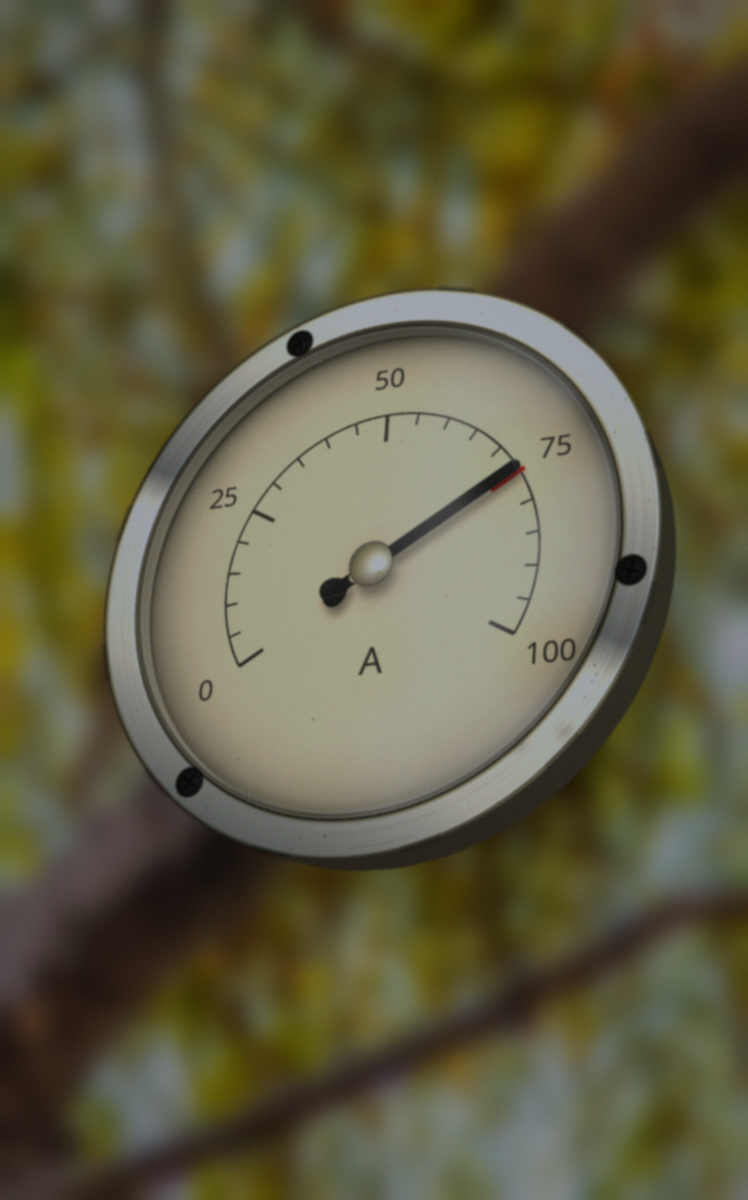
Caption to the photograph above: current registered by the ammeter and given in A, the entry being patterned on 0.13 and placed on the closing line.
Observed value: 75
